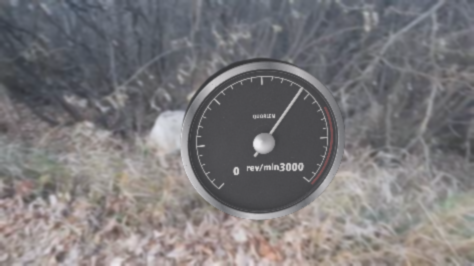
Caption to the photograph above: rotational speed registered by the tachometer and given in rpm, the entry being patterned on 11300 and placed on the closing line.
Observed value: 1900
